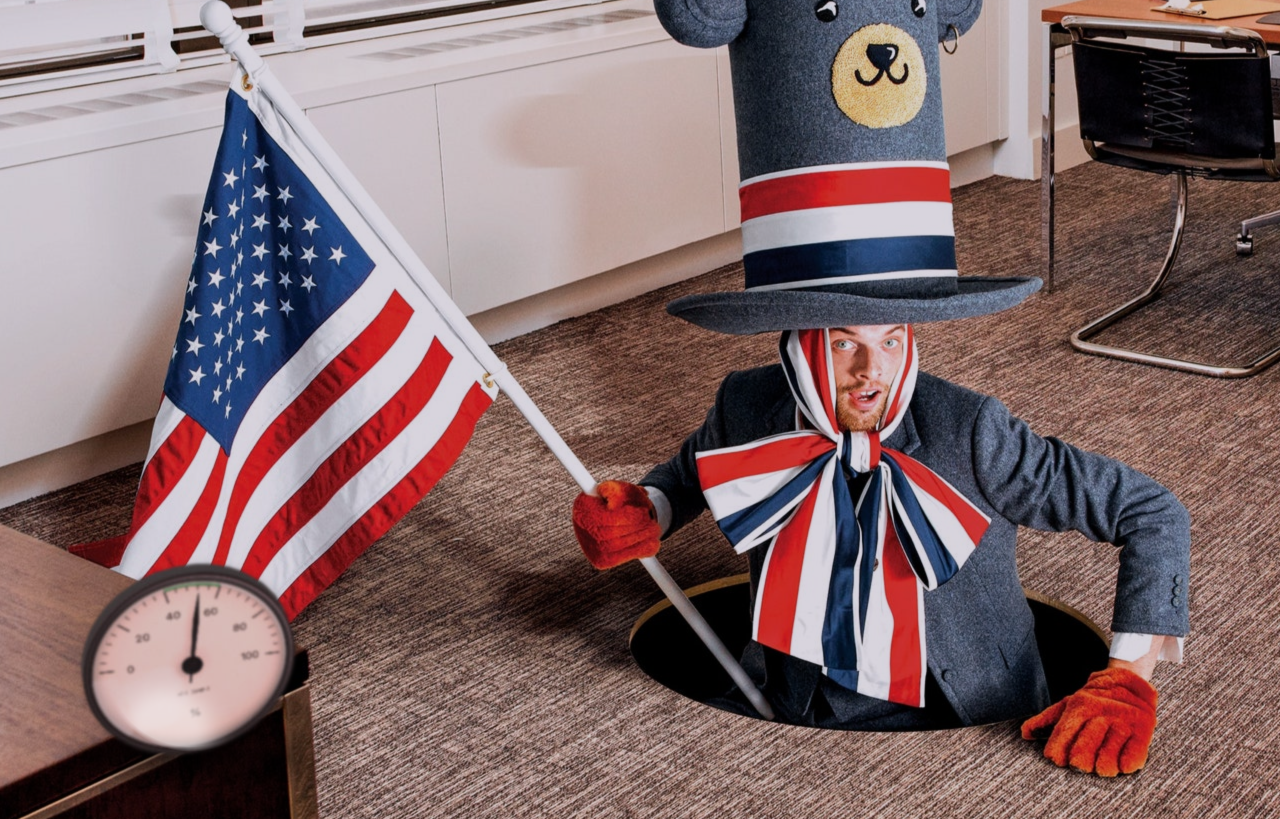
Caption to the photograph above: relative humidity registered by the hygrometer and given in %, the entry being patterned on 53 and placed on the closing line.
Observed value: 52
